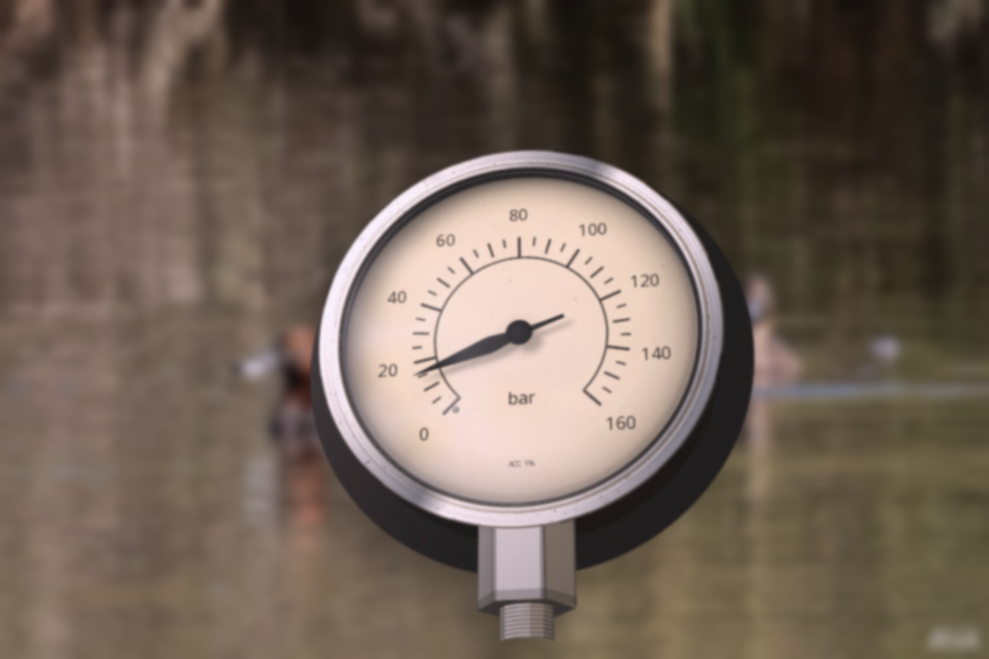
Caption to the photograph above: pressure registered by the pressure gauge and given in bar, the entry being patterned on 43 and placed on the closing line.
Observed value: 15
